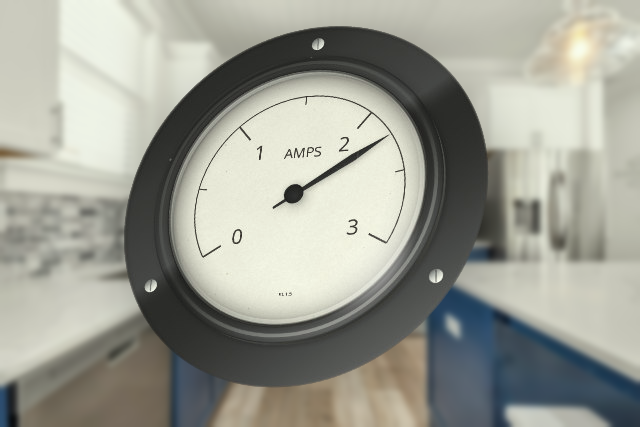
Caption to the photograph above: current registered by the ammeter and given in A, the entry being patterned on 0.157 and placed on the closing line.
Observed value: 2.25
